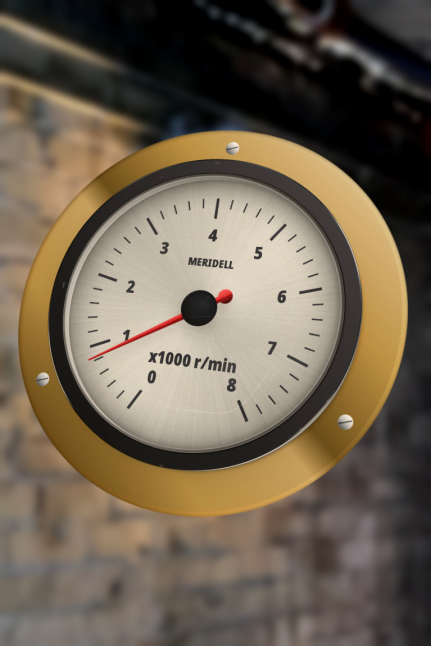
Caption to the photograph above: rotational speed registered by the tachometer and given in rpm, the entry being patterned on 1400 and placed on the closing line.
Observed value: 800
